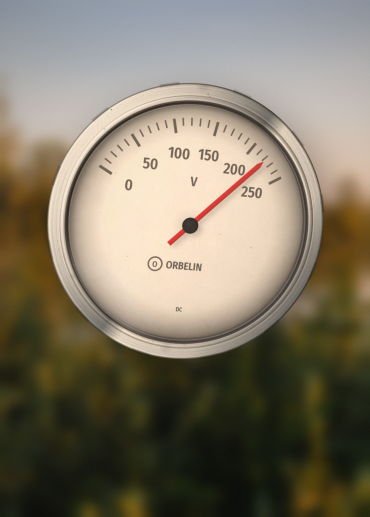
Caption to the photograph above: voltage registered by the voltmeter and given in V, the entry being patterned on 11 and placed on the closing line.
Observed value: 220
